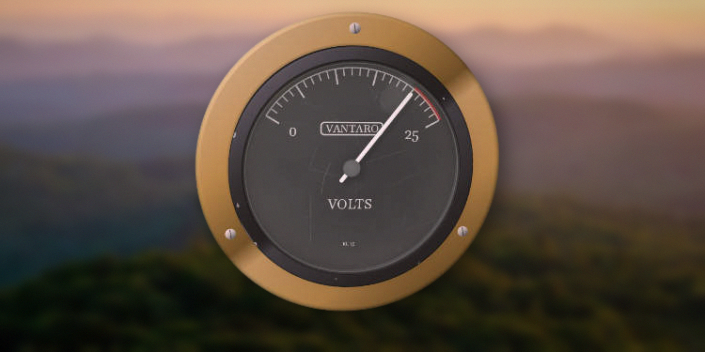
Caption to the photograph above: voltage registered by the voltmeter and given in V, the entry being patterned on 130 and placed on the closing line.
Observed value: 20
